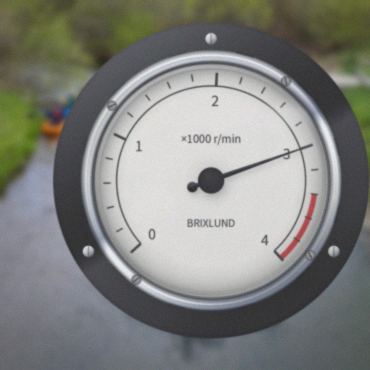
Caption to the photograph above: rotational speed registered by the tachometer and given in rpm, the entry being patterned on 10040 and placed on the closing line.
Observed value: 3000
